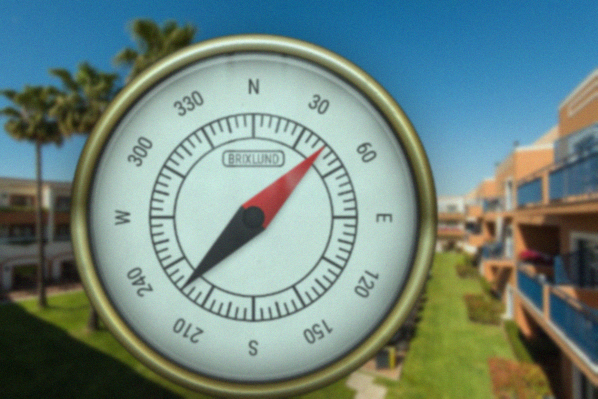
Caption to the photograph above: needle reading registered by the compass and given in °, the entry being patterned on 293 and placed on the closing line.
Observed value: 45
